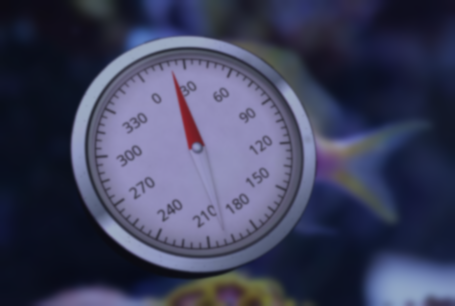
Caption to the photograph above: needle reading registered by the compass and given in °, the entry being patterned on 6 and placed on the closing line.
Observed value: 20
